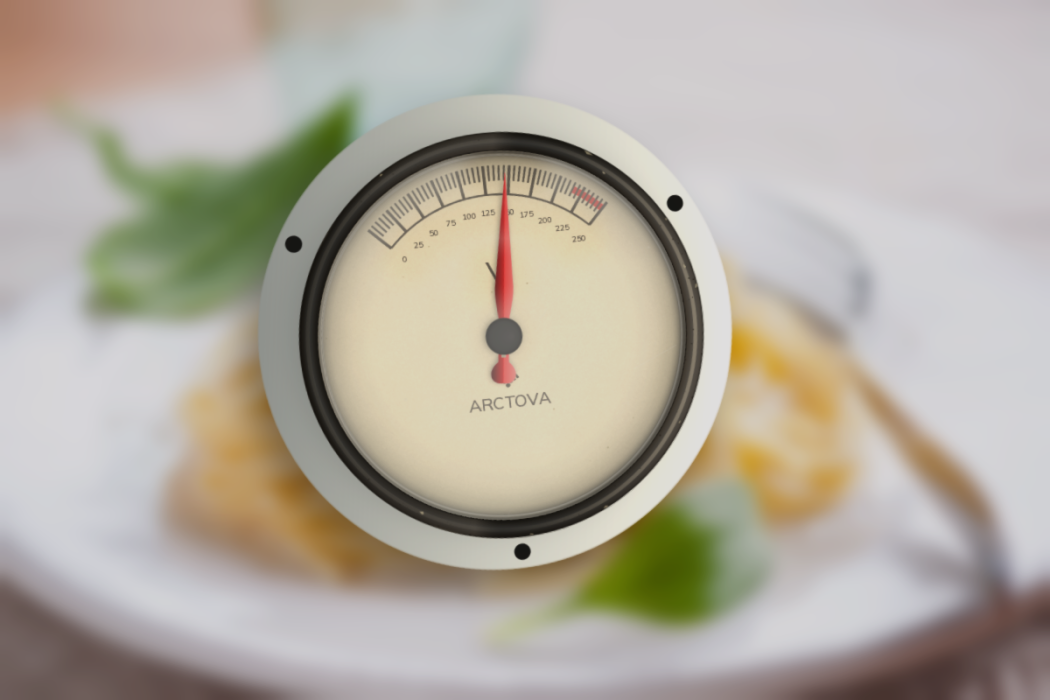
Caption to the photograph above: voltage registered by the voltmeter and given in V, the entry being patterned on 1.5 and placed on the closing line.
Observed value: 145
